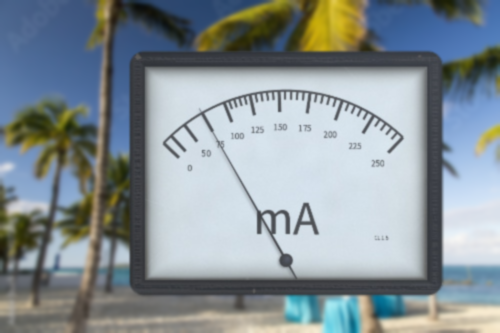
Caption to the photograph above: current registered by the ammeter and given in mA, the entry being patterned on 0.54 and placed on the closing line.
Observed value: 75
